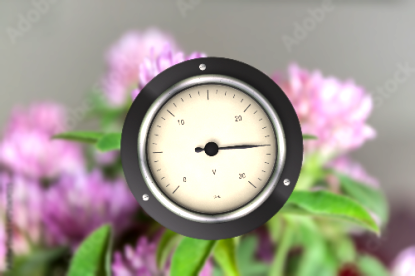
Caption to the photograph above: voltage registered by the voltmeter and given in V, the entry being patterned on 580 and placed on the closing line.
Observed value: 25
